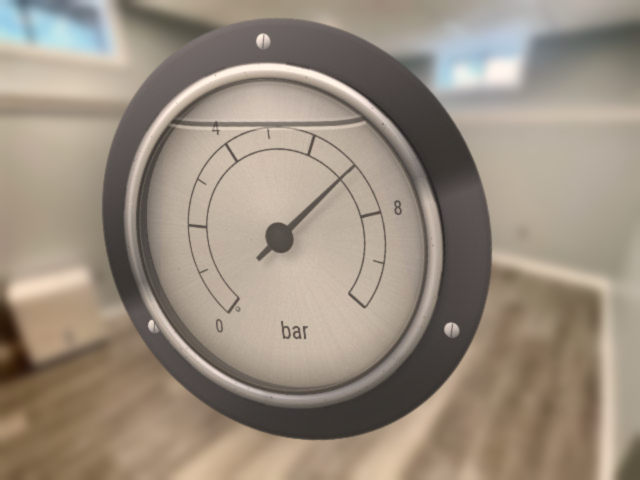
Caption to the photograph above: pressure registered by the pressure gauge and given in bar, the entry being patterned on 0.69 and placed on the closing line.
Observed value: 7
